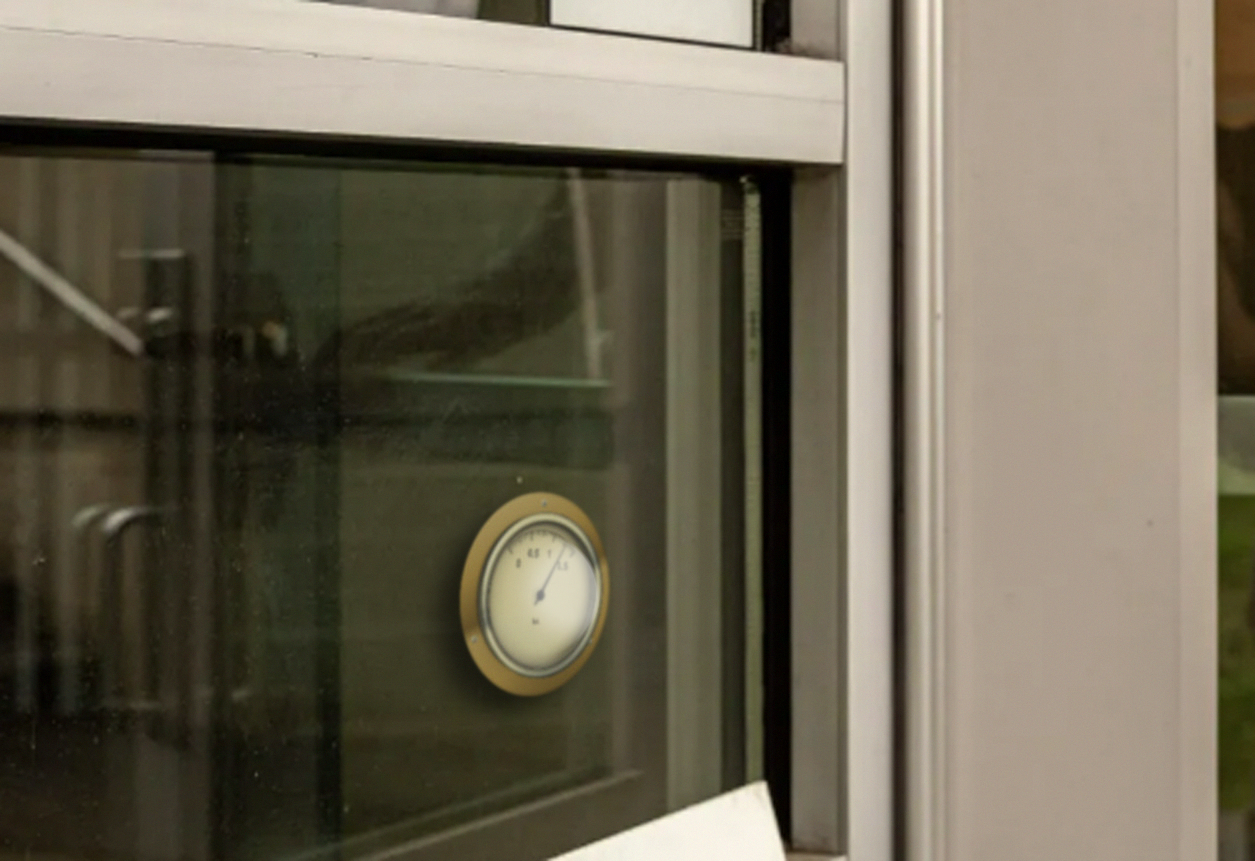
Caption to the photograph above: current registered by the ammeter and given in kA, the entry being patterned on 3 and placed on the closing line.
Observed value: 1.25
